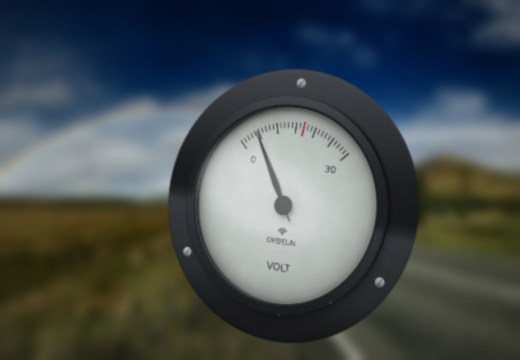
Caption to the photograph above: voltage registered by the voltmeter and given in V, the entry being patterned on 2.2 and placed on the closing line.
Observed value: 5
